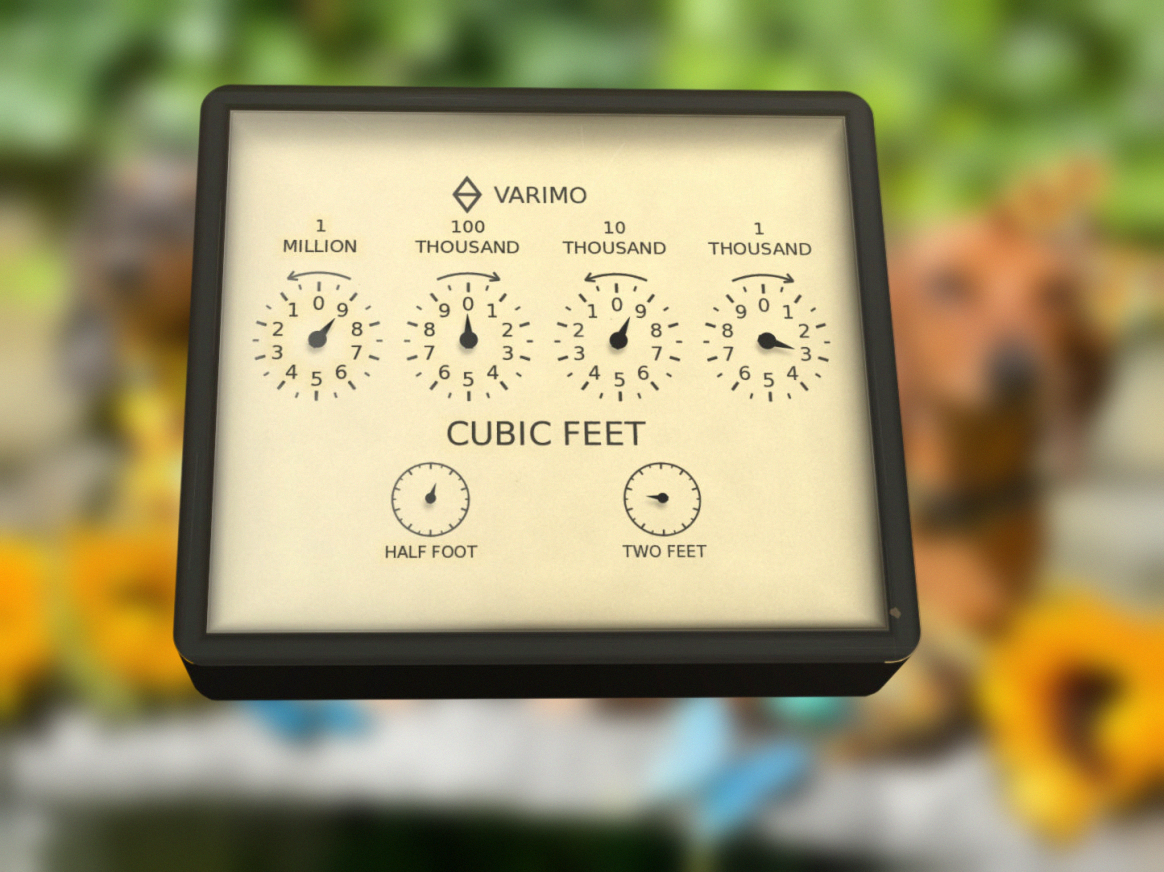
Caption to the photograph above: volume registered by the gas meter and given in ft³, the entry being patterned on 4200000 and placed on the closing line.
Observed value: 899300
